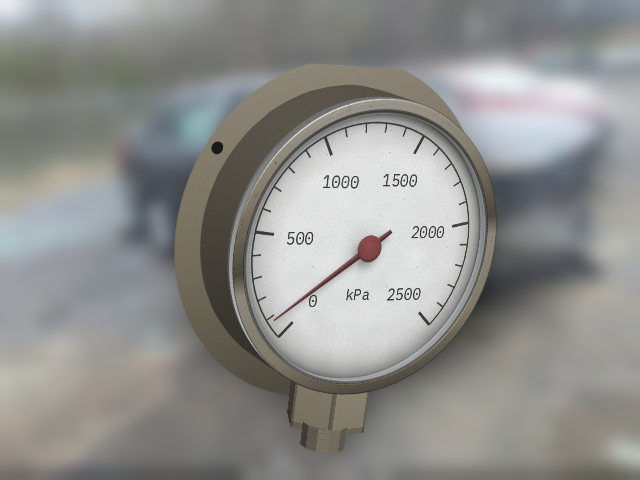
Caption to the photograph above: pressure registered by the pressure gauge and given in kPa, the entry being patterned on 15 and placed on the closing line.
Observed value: 100
